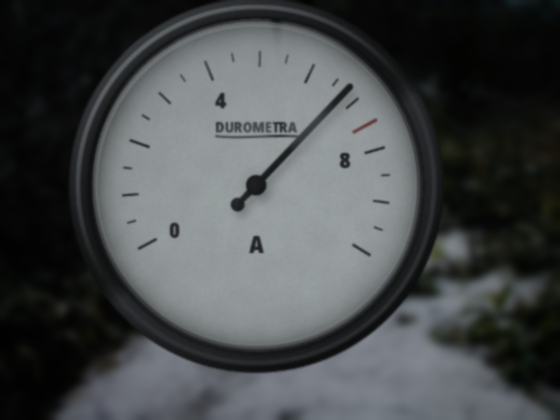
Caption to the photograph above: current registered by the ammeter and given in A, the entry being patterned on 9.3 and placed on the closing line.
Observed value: 6.75
